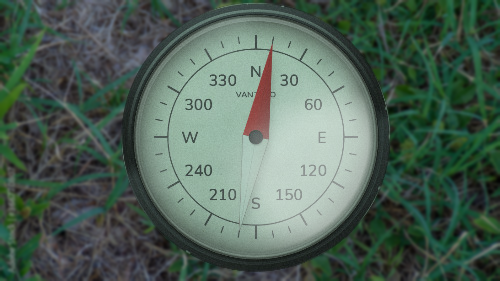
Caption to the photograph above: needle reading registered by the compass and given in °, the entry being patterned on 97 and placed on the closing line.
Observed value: 10
